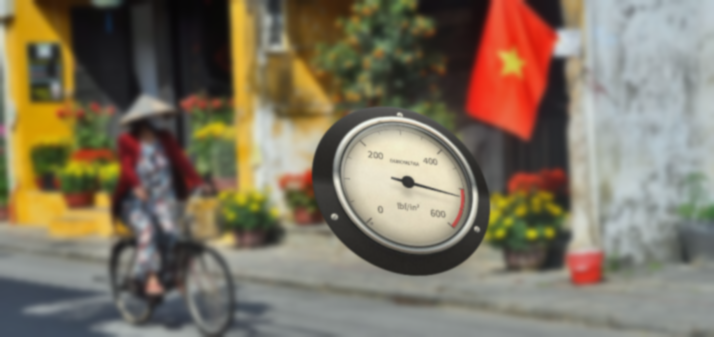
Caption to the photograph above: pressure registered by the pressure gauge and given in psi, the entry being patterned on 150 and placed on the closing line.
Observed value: 525
